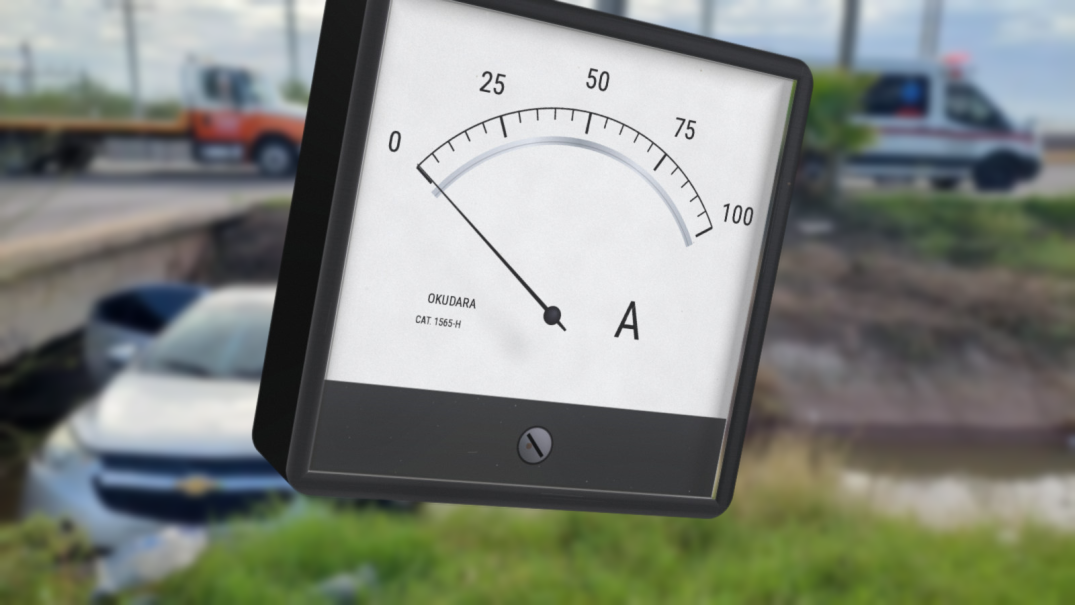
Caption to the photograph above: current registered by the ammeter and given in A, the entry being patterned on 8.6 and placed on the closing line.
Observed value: 0
